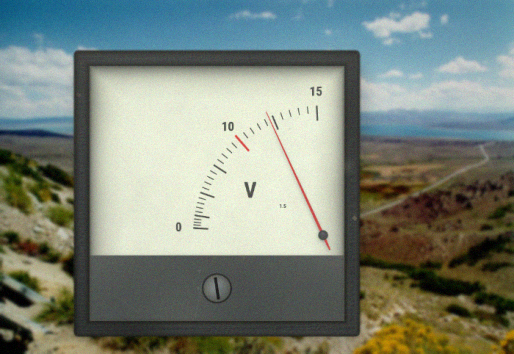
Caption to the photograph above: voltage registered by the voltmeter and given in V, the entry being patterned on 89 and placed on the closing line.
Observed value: 12.25
